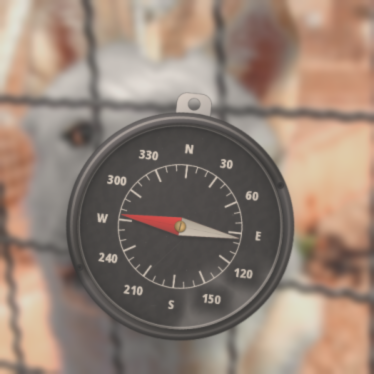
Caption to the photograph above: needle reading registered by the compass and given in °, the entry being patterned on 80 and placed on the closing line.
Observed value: 275
